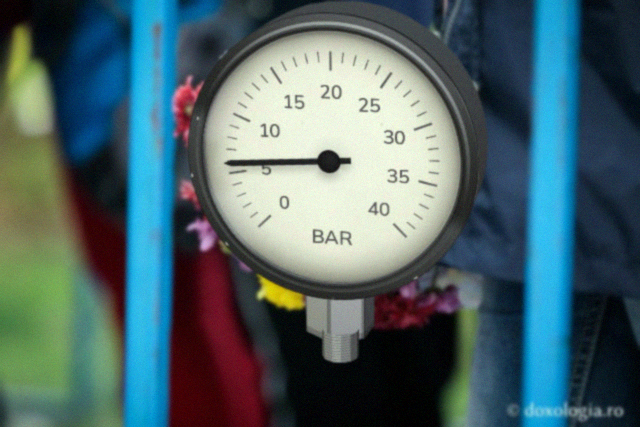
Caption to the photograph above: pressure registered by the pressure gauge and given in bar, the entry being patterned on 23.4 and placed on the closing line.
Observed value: 6
